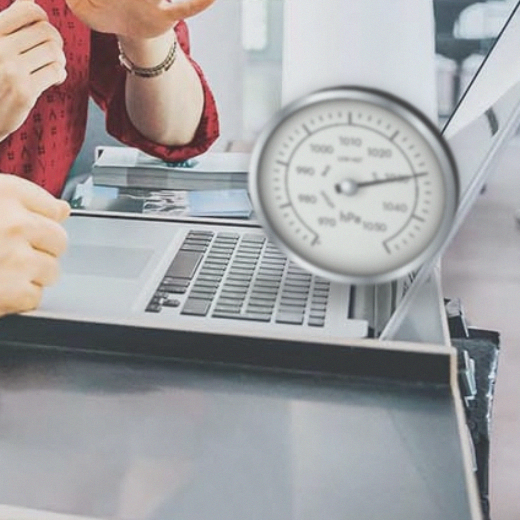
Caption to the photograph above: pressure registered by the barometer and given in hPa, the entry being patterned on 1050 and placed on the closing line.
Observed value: 1030
